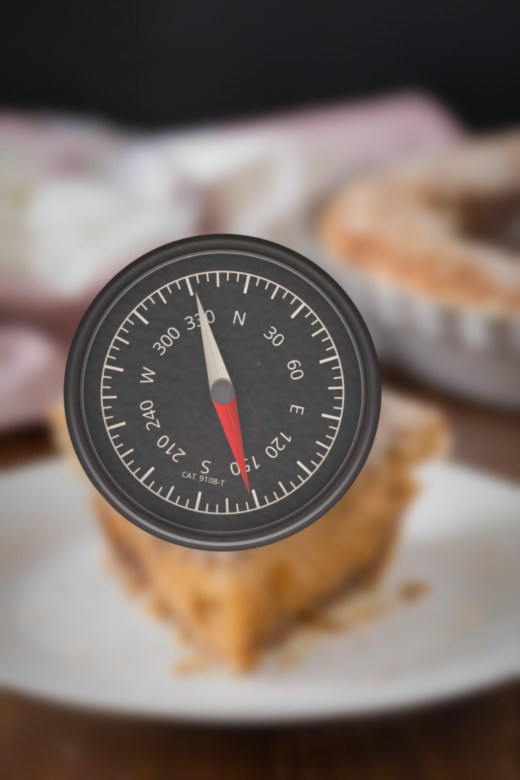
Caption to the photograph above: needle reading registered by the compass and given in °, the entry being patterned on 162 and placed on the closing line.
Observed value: 152.5
